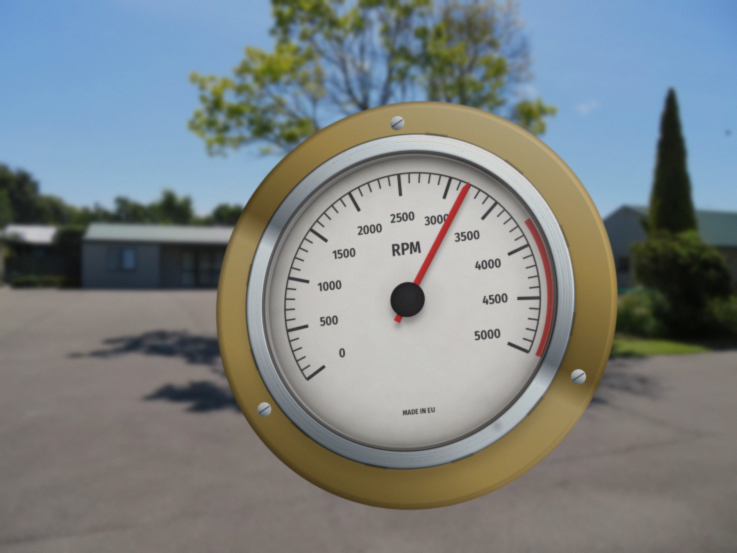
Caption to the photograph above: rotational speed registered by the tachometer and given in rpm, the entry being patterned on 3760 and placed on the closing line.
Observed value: 3200
